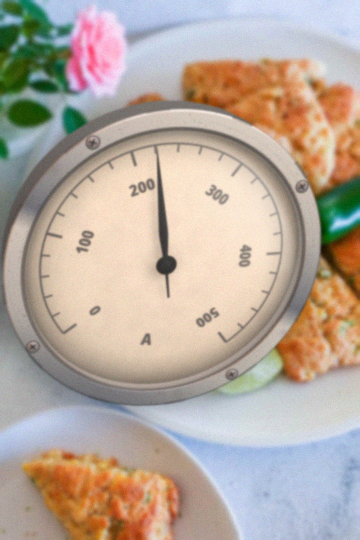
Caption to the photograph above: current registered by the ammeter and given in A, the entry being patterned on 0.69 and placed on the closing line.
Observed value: 220
